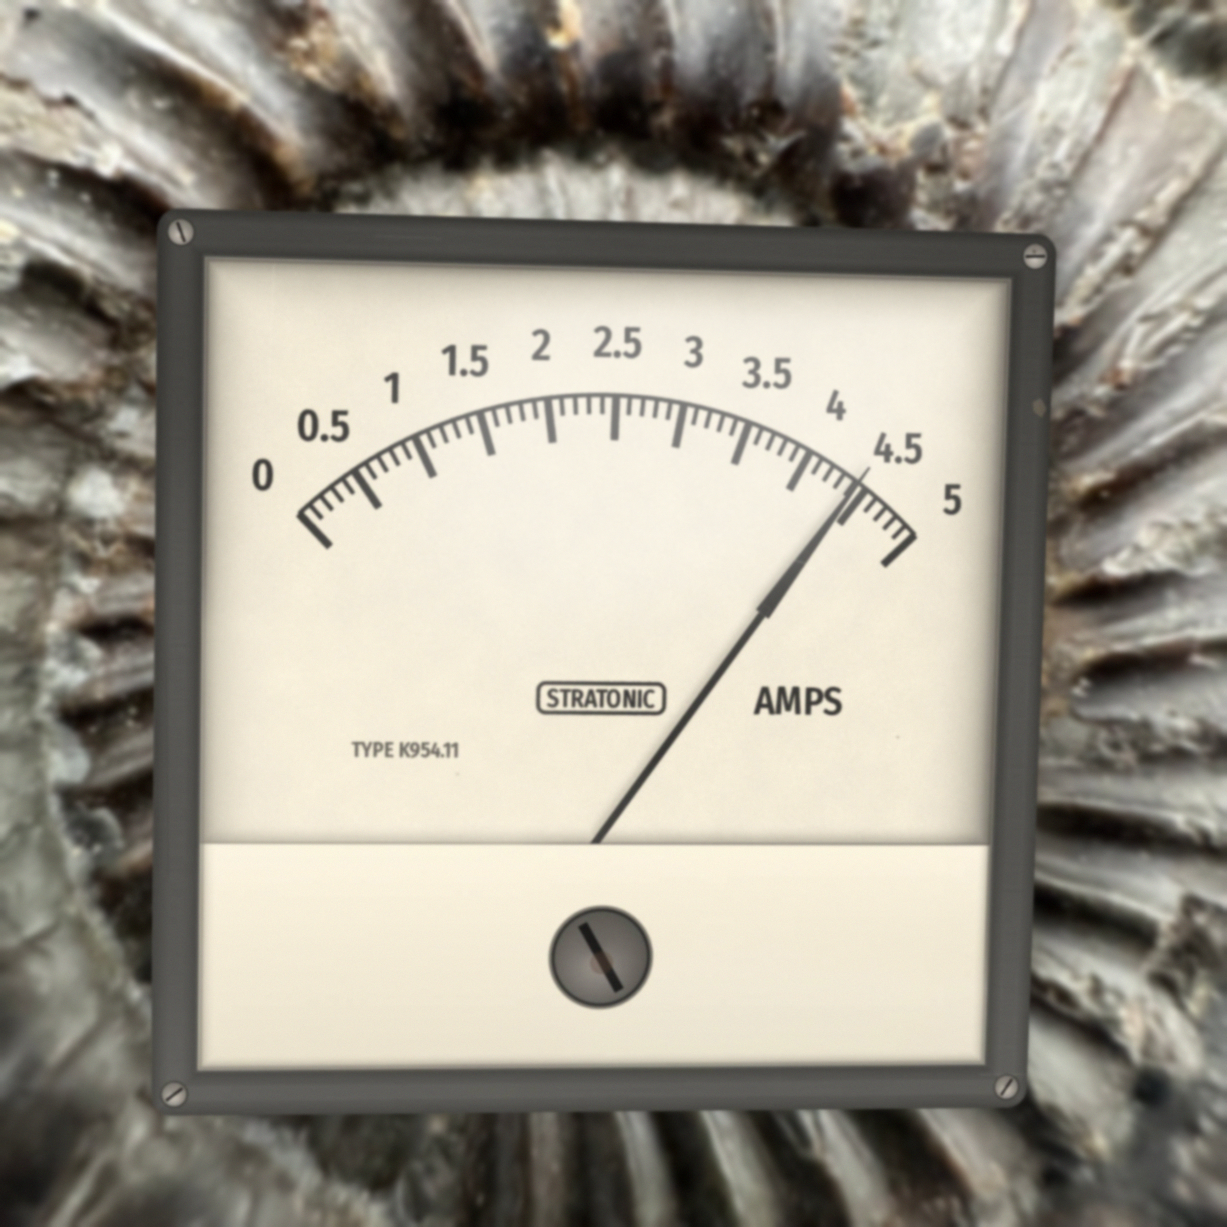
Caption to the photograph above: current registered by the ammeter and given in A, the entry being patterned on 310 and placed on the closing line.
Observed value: 4.4
